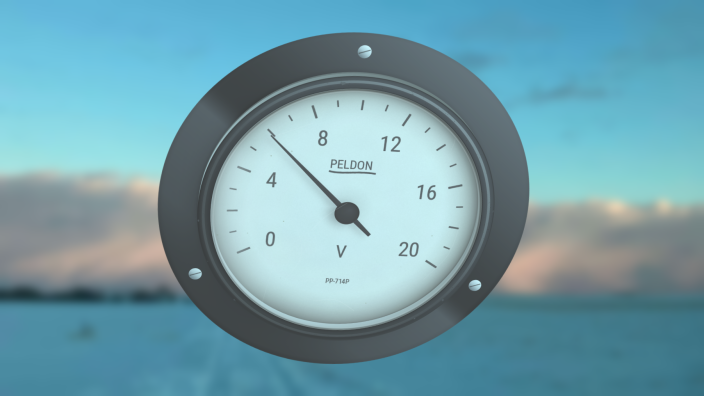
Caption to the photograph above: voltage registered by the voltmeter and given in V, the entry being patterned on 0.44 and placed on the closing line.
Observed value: 6
